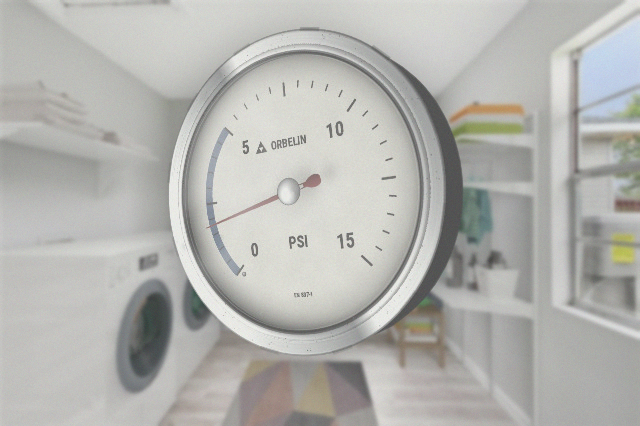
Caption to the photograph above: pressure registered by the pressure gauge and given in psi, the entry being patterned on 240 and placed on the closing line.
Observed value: 1.75
